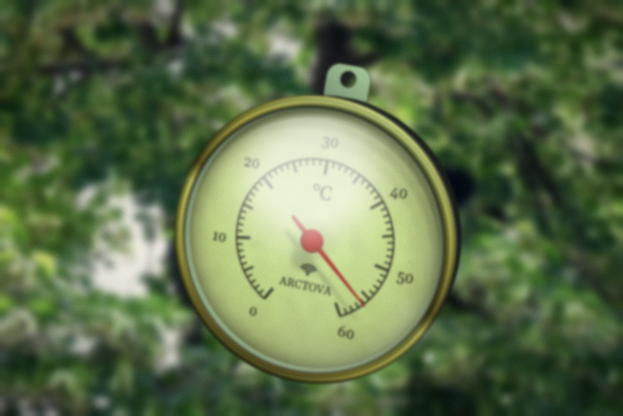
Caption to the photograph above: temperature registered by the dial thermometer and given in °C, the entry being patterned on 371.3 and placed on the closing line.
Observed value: 56
